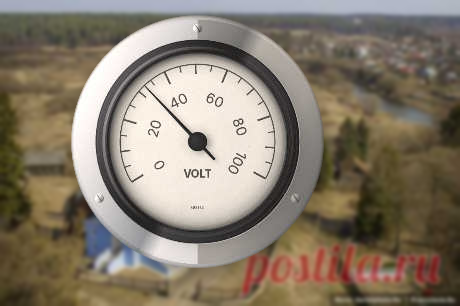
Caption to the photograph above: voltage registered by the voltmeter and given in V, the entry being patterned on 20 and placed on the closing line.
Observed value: 32.5
